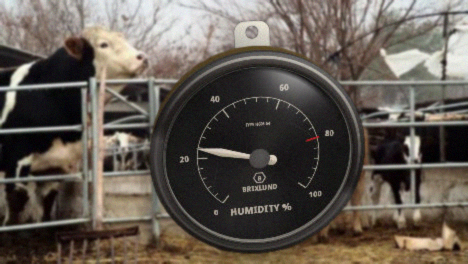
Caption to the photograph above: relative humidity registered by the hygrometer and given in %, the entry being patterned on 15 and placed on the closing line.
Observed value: 24
